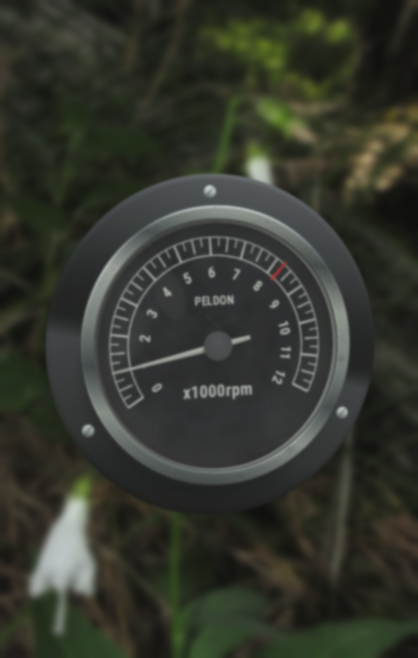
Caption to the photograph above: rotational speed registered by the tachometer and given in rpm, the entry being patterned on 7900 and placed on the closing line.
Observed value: 1000
